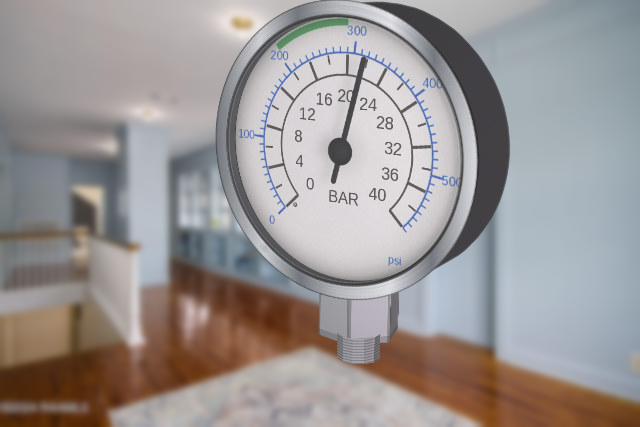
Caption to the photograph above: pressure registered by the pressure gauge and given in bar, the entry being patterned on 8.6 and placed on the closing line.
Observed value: 22
